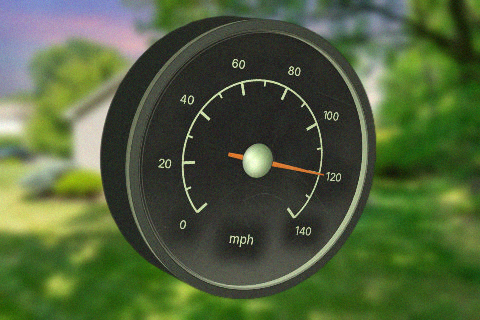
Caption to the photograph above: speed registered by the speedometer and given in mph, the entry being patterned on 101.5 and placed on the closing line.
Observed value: 120
